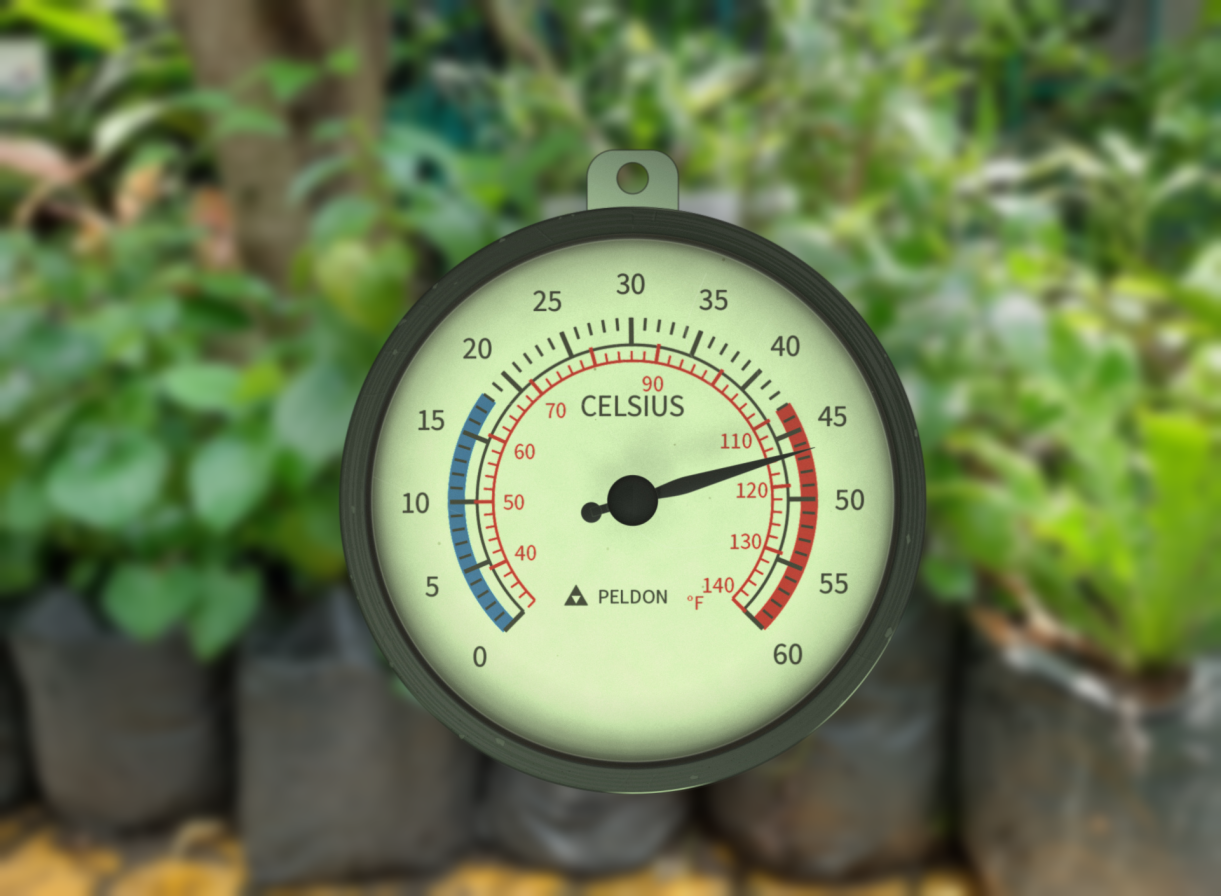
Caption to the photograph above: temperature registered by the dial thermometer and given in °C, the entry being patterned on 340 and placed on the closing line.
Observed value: 46.5
